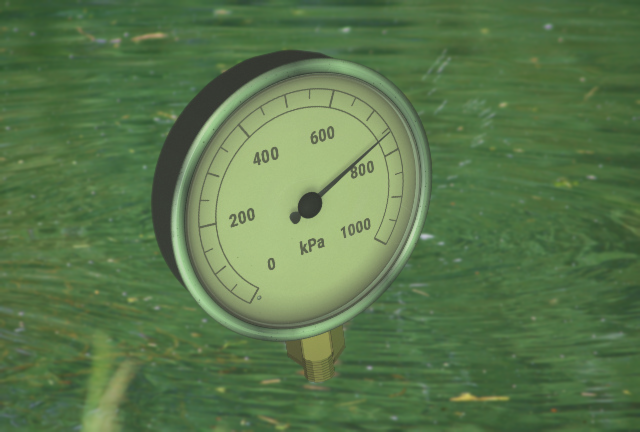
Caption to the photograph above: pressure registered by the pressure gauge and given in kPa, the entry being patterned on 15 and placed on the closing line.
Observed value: 750
